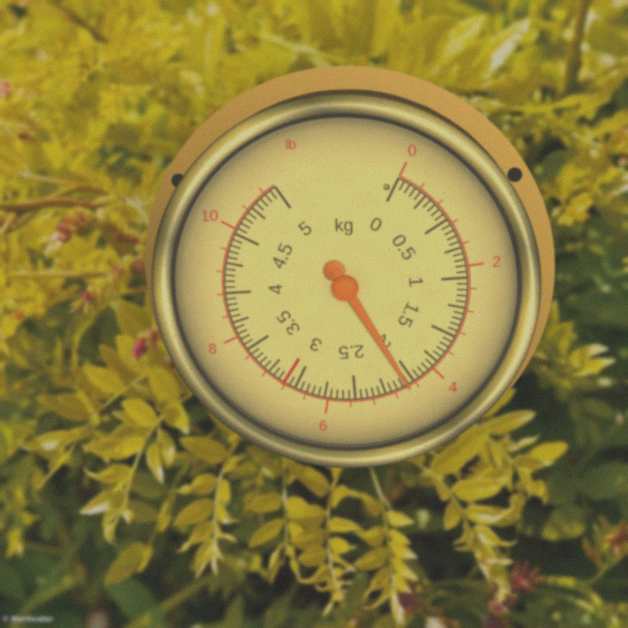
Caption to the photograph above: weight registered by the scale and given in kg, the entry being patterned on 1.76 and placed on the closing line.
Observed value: 2.05
